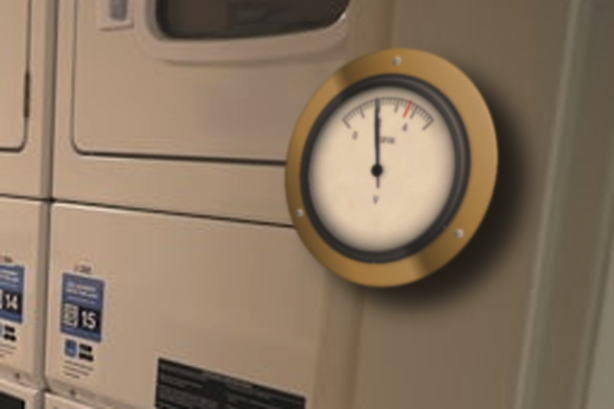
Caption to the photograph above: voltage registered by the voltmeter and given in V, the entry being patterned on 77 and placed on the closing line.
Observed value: 2
